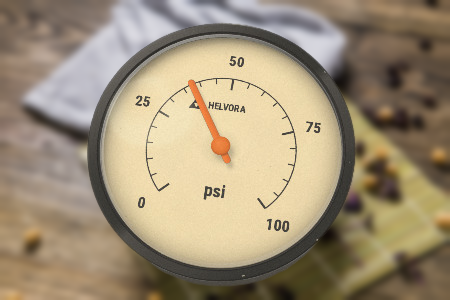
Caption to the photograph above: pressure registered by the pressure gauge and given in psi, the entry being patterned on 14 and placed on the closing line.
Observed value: 37.5
